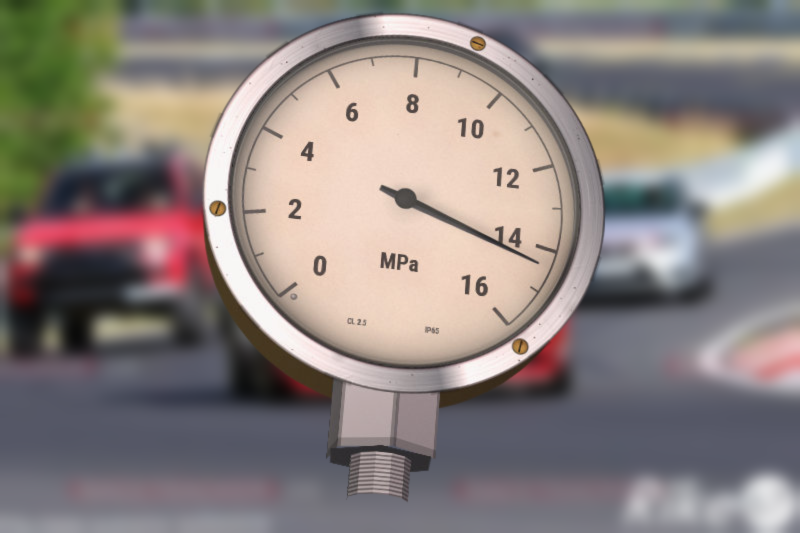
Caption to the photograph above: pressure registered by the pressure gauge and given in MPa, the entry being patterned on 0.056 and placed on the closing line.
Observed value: 14.5
